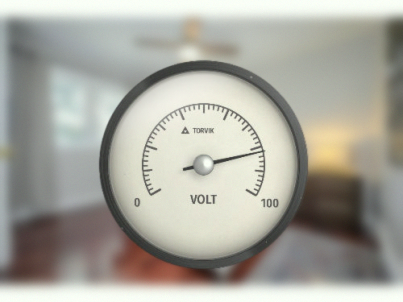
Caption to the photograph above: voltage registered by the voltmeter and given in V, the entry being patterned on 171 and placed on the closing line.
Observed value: 82
